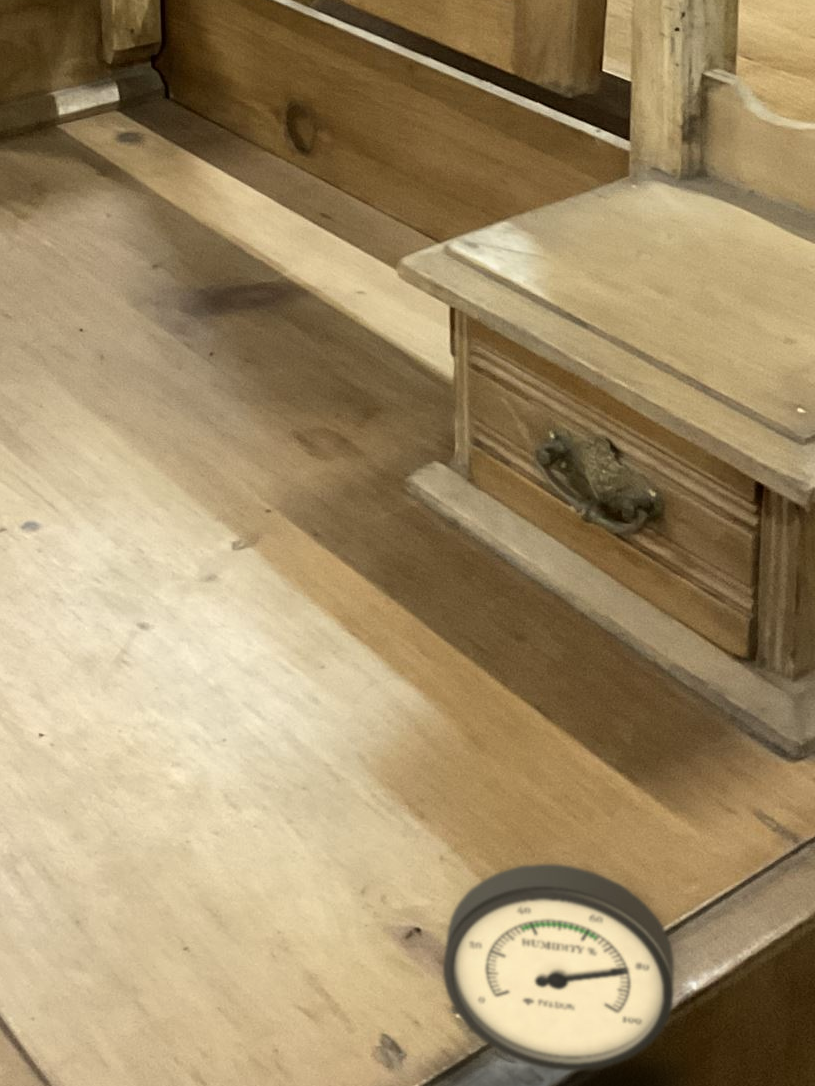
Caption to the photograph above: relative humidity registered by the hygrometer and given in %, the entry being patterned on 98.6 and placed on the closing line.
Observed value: 80
